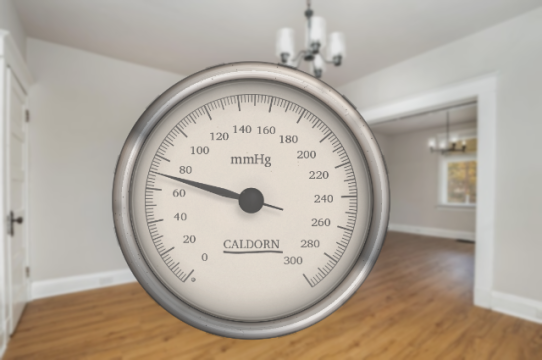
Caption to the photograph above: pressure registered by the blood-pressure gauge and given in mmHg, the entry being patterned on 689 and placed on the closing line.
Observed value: 70
